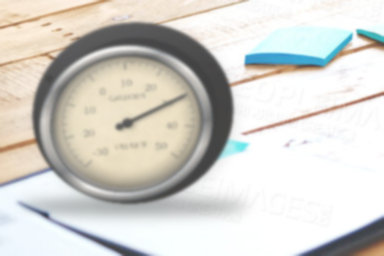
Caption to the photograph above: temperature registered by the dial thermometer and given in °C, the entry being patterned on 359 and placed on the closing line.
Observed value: 30
